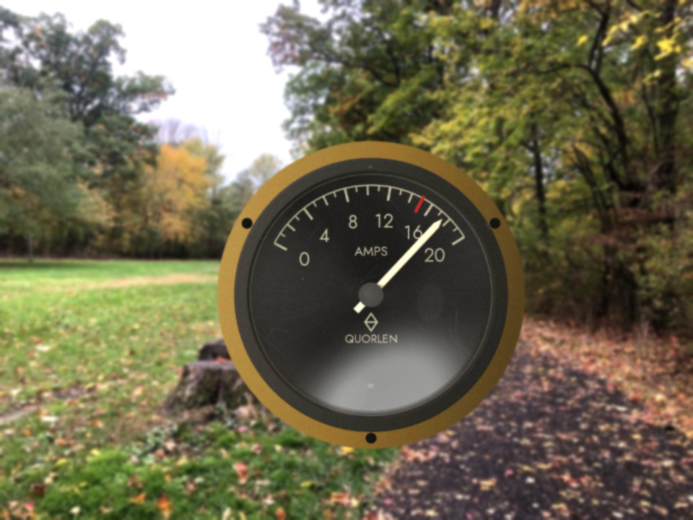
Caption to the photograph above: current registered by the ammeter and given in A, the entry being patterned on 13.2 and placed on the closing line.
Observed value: 17.5
